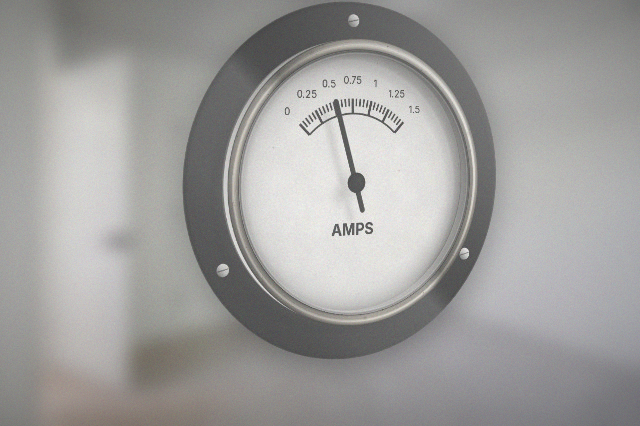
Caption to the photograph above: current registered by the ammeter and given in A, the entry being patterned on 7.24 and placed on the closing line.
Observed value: 0.5
